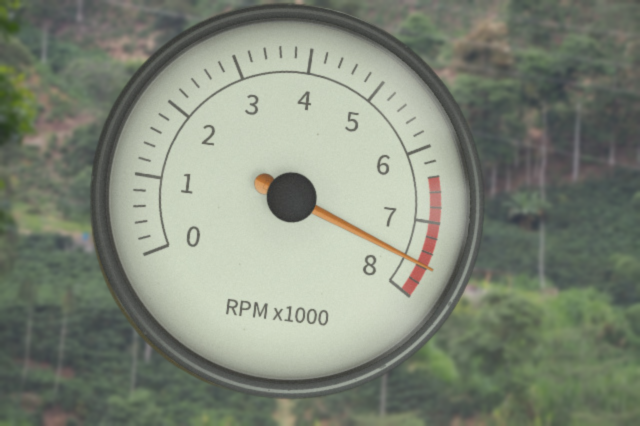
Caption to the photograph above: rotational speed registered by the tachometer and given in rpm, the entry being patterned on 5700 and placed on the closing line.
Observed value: 7600
